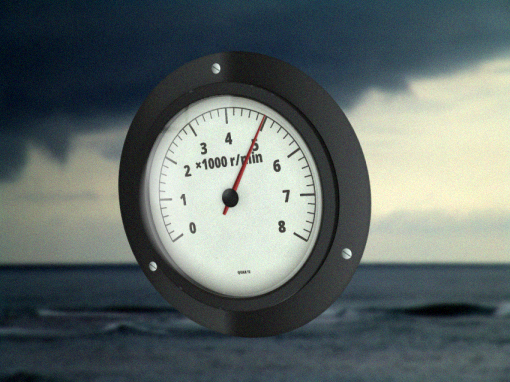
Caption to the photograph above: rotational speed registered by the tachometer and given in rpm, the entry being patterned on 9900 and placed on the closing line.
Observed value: 5000
